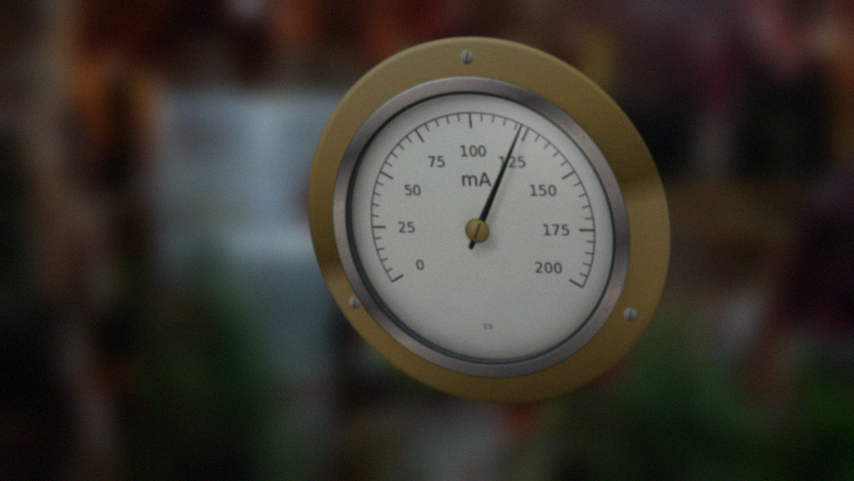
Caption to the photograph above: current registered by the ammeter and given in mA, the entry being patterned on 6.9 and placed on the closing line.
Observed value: 122.5
